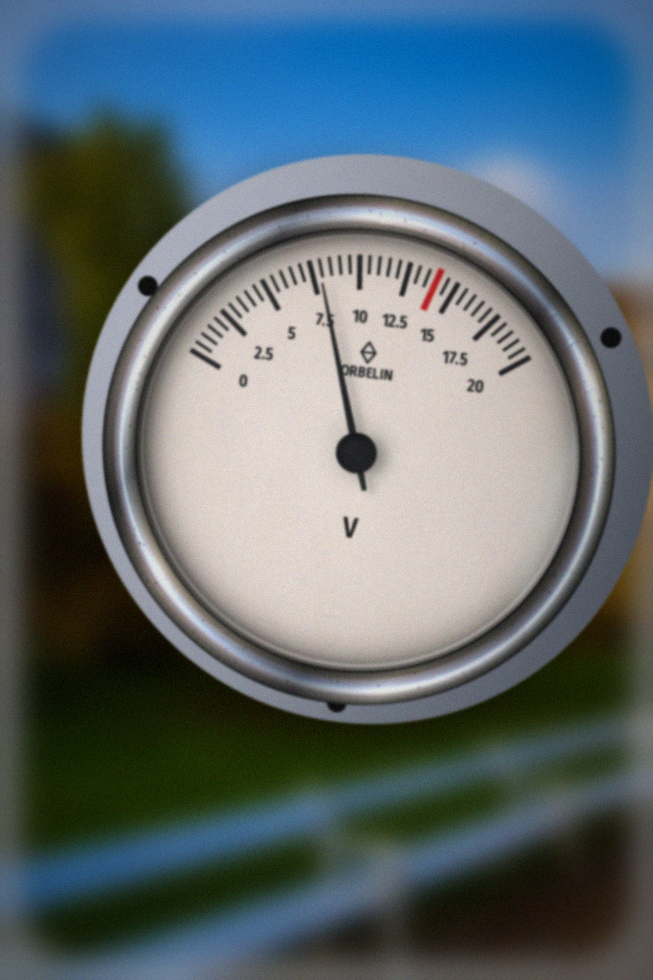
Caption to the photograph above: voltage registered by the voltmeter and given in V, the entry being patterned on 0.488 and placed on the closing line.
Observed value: 8
